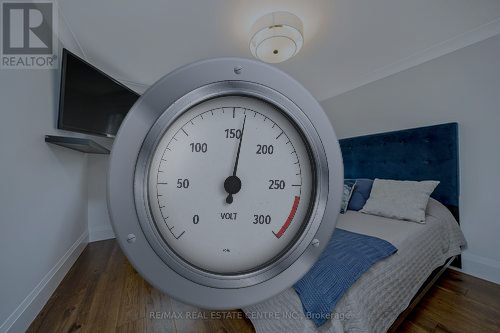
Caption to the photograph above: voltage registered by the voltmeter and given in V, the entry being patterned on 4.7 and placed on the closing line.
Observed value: 160
